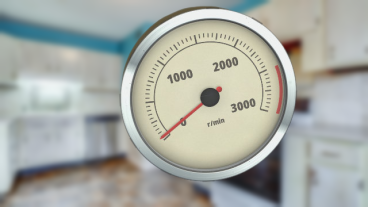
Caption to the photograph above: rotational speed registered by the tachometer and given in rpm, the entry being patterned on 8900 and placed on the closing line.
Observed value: 50
